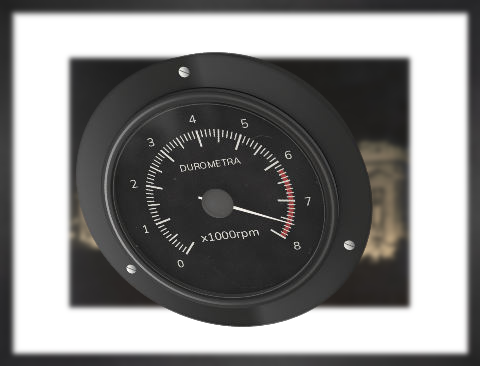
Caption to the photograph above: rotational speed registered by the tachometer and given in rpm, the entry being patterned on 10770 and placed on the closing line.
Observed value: 7500
